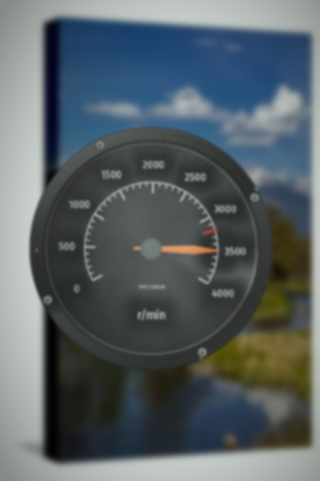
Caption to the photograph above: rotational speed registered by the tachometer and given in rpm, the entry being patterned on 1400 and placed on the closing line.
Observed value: 3500
